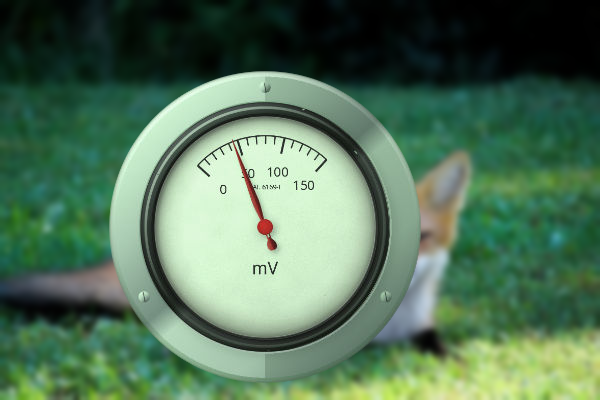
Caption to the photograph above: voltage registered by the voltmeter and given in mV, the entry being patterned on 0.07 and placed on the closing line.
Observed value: 45
